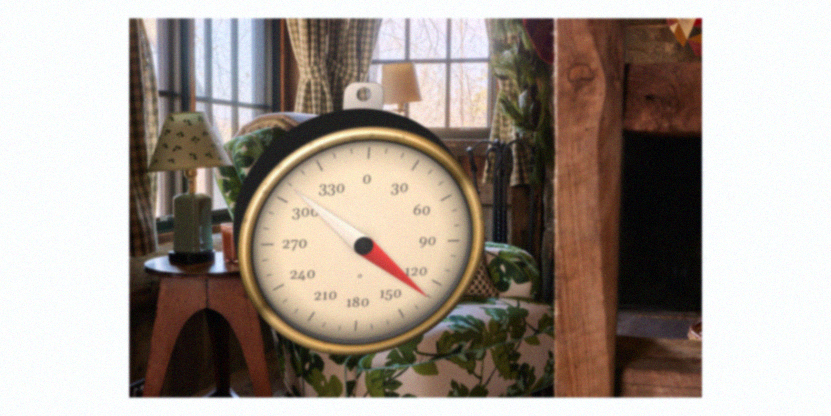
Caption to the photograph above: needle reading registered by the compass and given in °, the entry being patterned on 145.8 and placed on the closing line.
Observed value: 130
